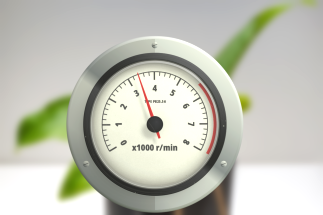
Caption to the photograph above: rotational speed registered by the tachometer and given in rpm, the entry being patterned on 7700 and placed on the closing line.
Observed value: 3400
